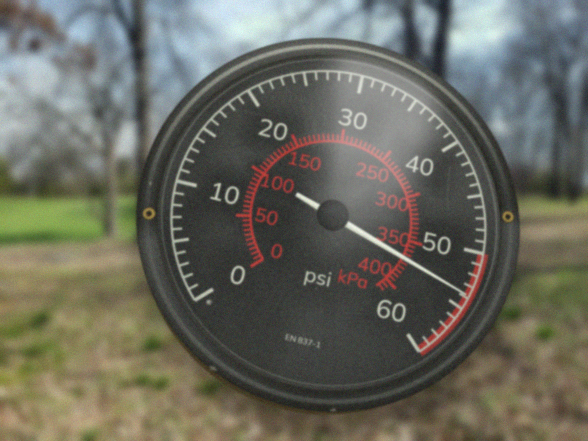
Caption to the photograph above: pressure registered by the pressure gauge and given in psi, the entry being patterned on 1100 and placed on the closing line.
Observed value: 54
